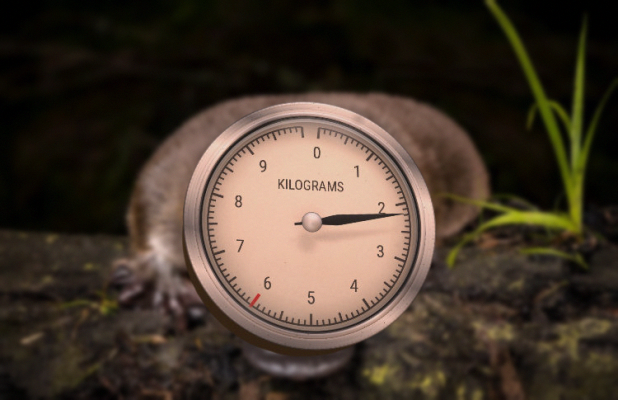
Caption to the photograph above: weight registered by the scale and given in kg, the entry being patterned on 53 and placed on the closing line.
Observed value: 2.2
